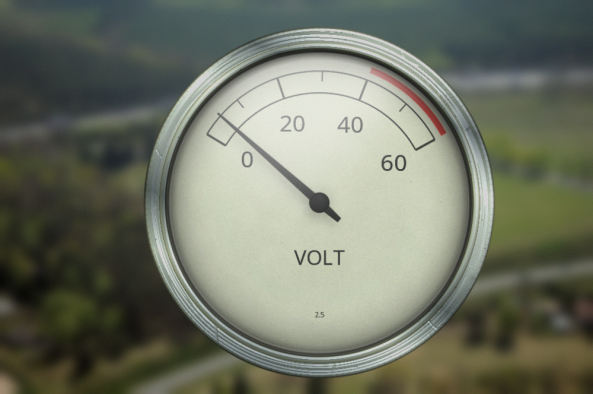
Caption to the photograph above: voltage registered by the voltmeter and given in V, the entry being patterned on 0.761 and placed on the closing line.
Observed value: 5
